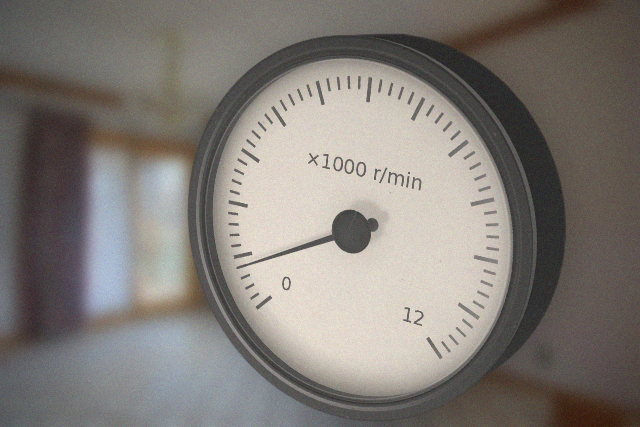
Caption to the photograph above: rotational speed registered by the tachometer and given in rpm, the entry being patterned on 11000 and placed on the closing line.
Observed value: 800
